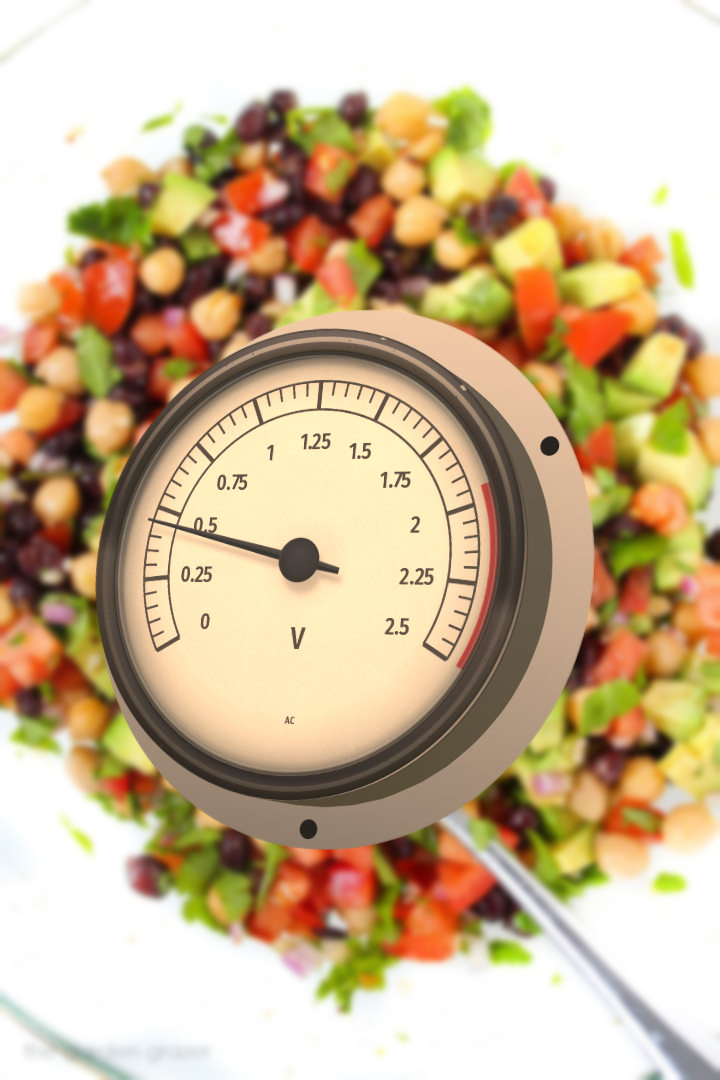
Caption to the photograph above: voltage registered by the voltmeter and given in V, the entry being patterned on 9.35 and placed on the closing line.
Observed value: 0.45
